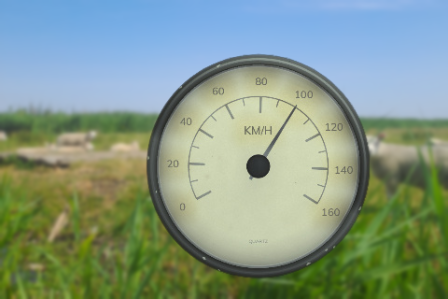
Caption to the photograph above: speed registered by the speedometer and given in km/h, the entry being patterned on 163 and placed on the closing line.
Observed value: 100
